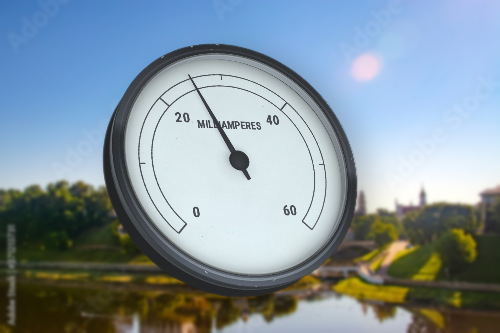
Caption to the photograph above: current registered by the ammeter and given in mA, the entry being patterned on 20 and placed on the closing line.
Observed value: 25
